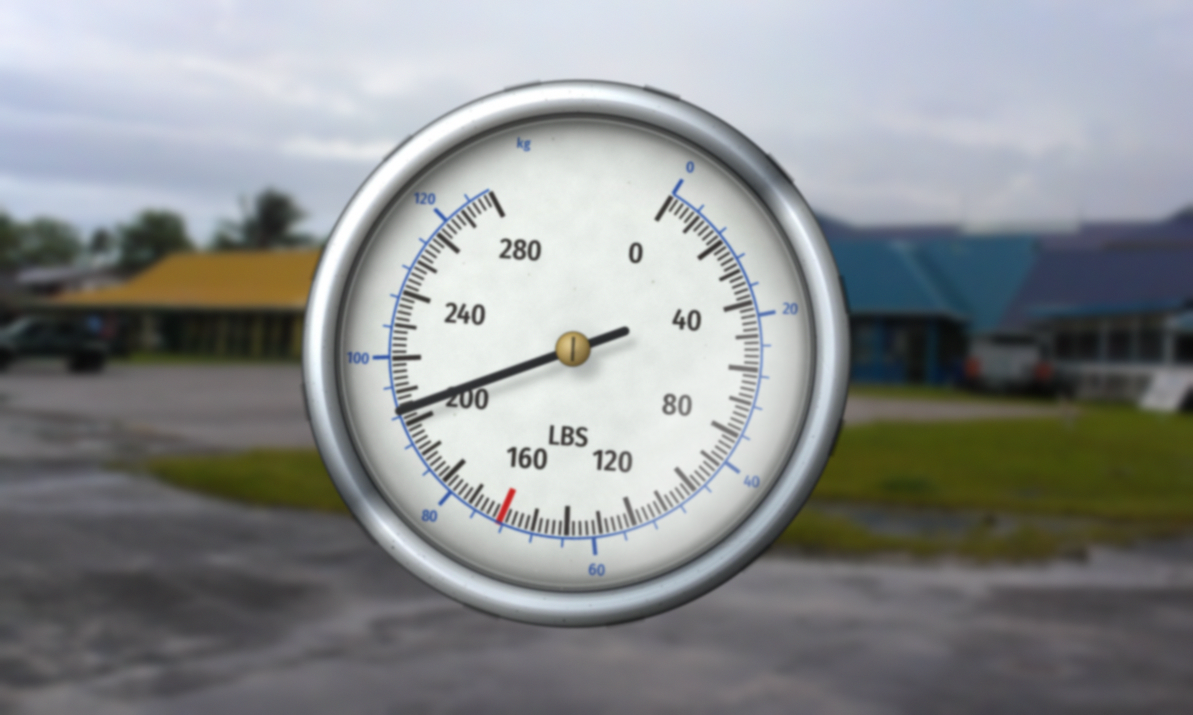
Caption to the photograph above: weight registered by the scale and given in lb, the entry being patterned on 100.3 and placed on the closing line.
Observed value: 204
